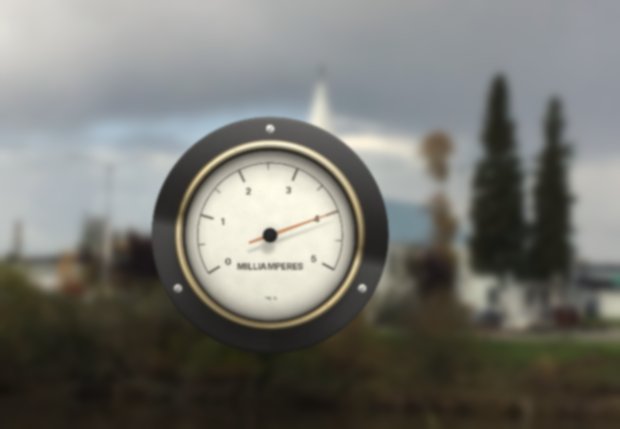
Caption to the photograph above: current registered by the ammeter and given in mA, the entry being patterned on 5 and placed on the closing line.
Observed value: 4
